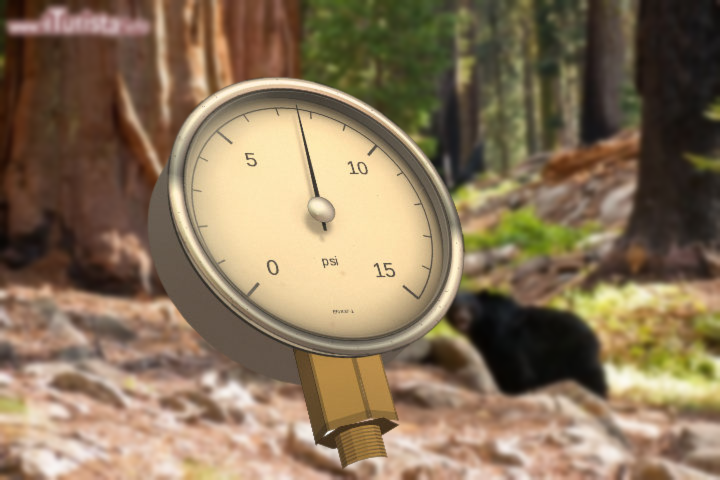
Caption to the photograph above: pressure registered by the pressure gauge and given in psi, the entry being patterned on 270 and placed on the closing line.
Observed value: 7.5
